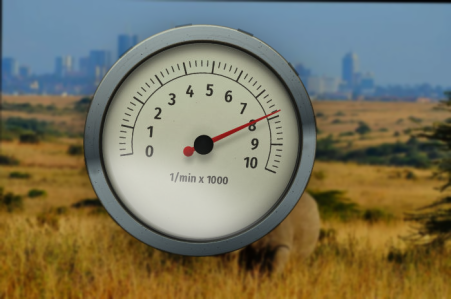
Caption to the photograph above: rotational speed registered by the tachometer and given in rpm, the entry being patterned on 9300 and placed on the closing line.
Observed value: 7800
